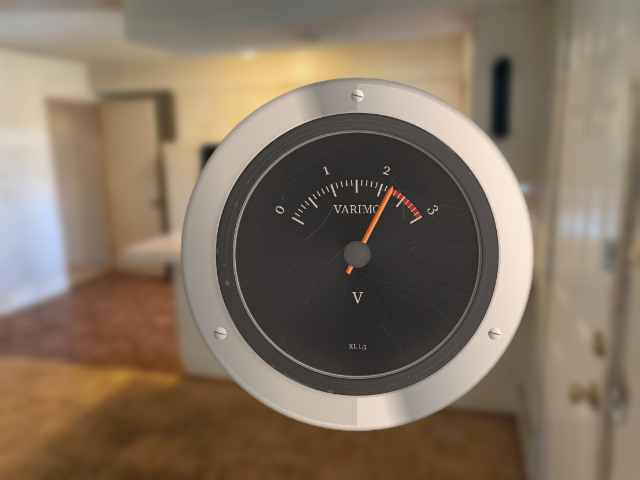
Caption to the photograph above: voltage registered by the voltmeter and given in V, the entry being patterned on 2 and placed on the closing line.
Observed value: 2.2
